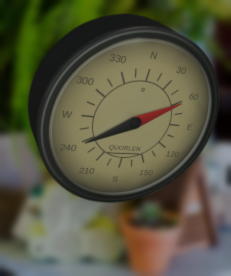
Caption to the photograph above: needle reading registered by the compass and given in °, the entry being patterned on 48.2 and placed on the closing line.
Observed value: 60
